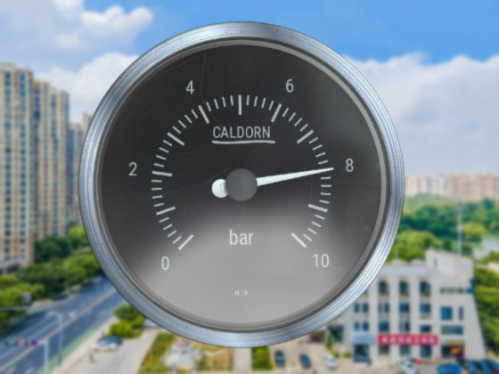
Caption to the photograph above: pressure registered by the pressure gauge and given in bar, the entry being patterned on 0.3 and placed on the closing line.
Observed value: 8
